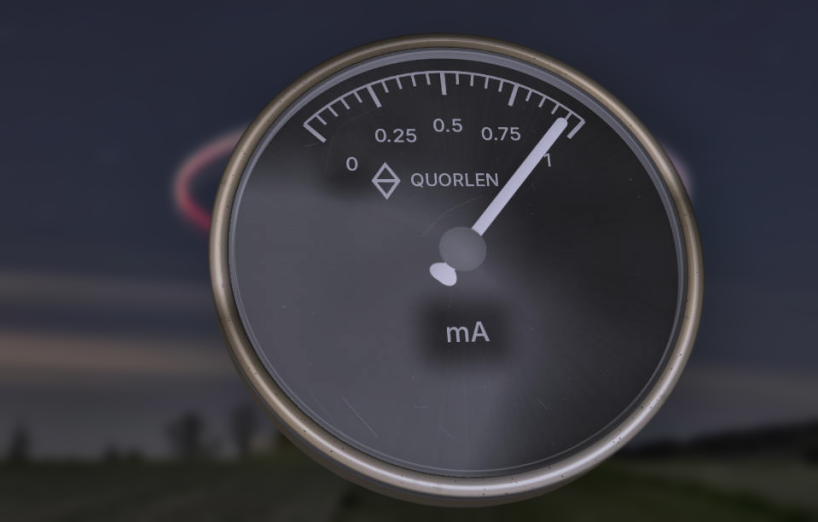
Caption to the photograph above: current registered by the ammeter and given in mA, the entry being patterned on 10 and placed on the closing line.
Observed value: 0.95
